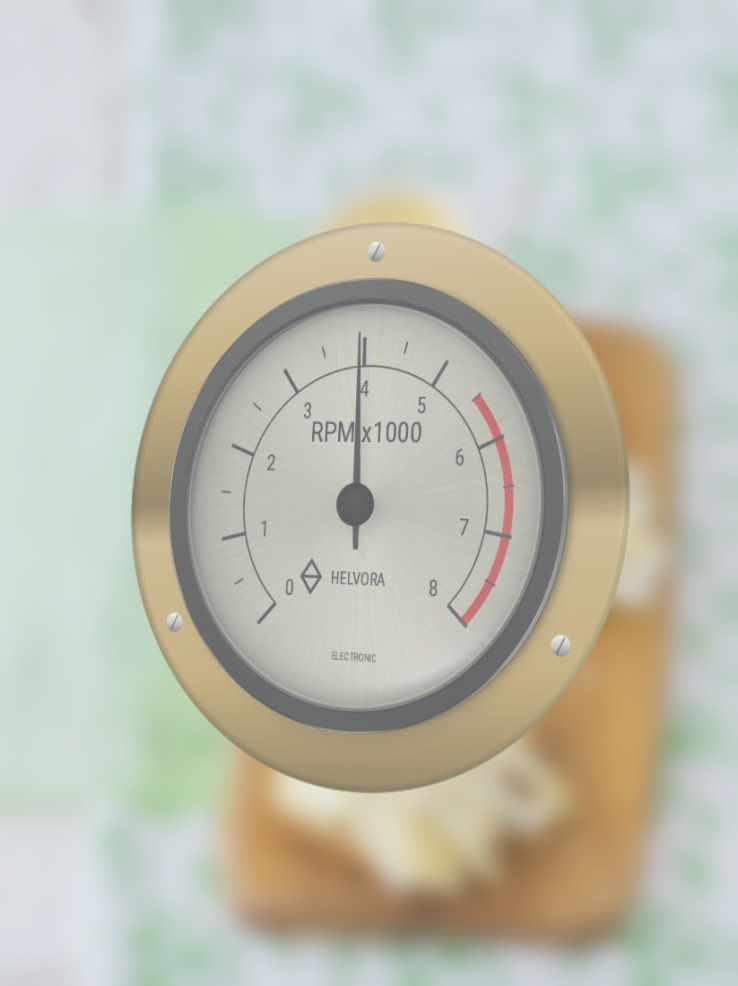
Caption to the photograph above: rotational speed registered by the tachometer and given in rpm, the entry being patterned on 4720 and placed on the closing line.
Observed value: 4000
